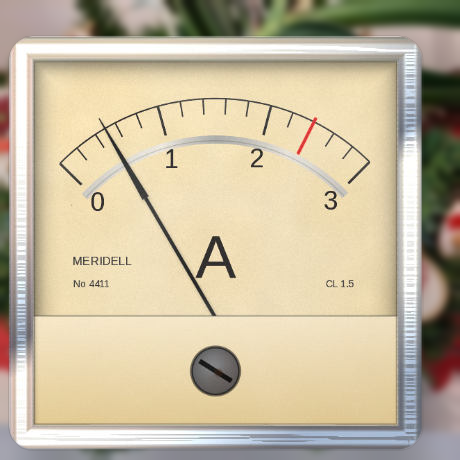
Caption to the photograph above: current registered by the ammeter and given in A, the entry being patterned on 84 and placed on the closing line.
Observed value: 0.5
